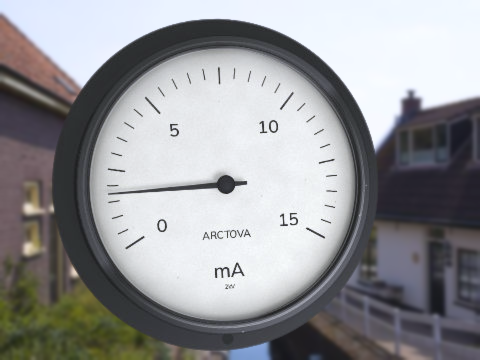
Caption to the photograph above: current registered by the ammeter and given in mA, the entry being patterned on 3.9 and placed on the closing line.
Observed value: 1.75
